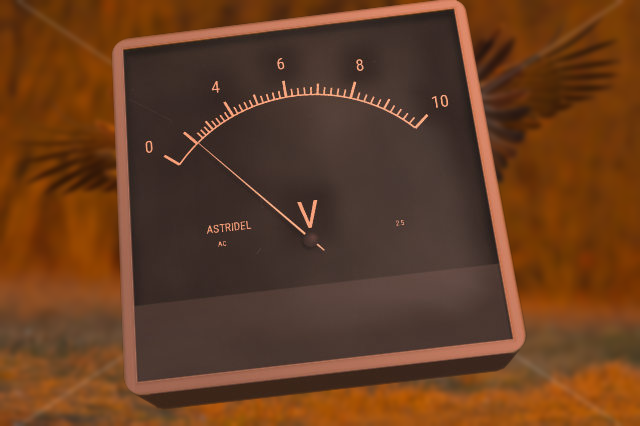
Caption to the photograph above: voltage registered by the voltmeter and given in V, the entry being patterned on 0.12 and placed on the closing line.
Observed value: 2
